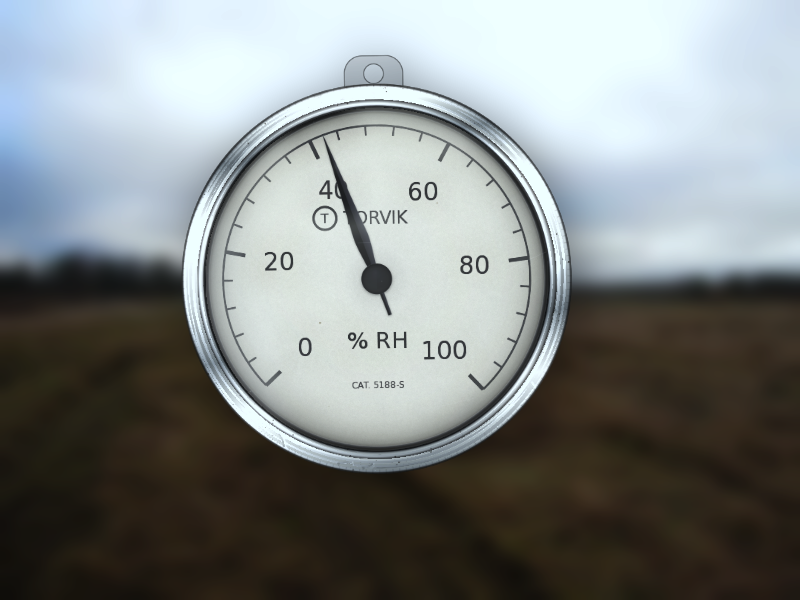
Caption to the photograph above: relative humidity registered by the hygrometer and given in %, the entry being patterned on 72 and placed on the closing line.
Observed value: 42
